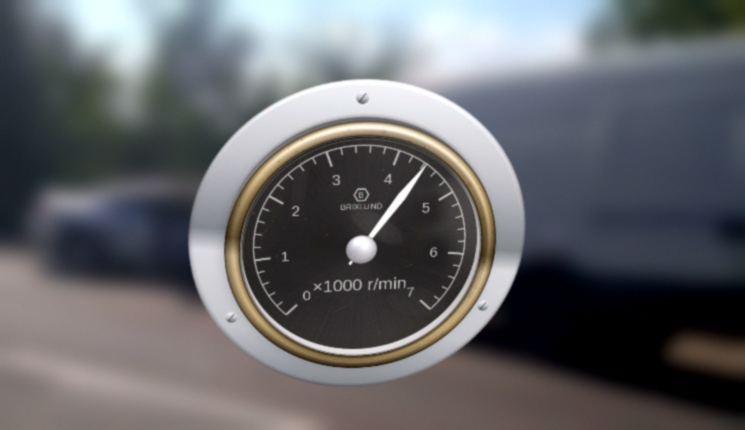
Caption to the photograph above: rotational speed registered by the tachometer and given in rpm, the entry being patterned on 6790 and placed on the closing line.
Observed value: 4400
